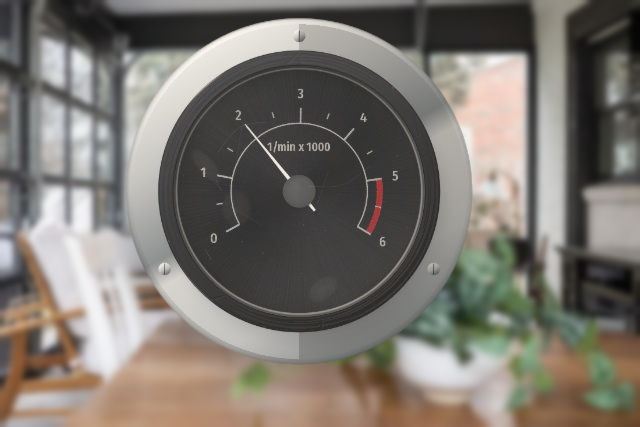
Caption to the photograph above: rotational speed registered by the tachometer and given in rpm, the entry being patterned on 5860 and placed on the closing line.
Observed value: 2000
